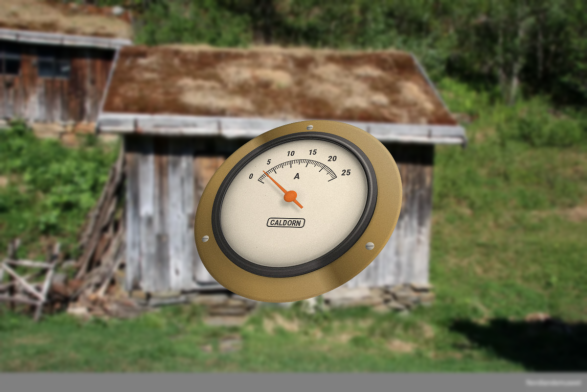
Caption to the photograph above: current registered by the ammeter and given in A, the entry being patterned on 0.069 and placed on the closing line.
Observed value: 2.5
